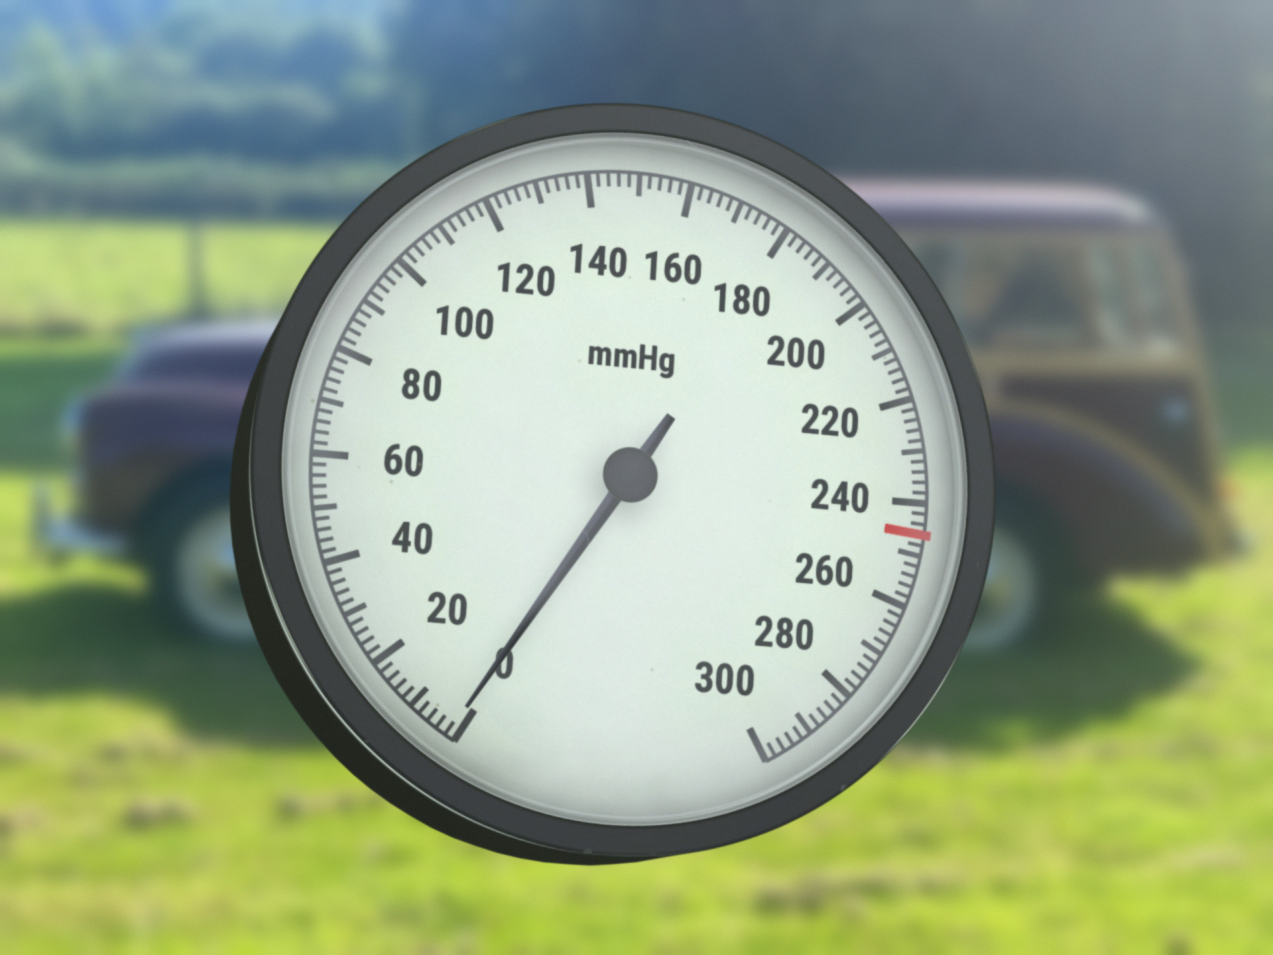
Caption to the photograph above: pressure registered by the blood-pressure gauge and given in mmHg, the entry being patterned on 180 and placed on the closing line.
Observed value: 2
